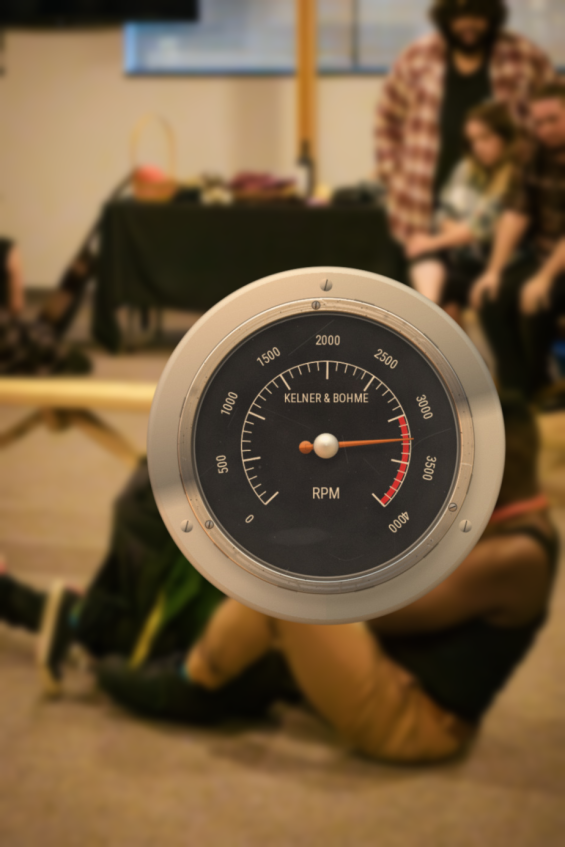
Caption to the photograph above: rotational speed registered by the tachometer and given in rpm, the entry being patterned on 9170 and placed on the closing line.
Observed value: 3250
